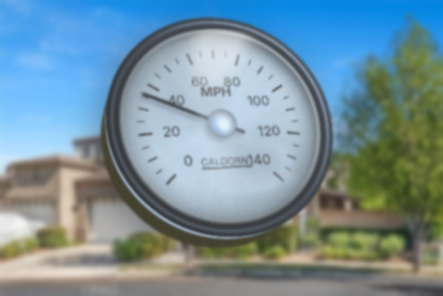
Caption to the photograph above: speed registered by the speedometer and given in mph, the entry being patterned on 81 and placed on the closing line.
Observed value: 35
